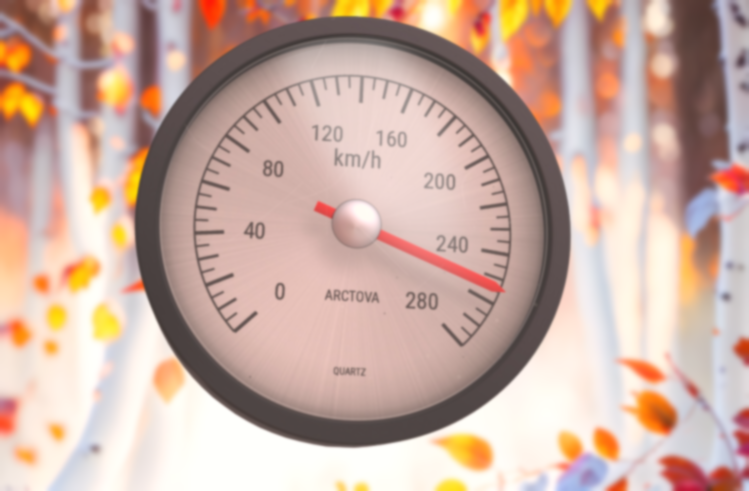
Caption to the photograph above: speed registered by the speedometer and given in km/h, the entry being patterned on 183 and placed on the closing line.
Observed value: 255
